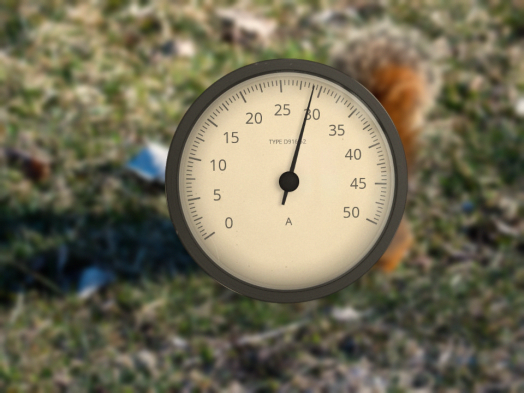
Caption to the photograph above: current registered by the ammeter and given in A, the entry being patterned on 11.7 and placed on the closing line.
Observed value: 29
